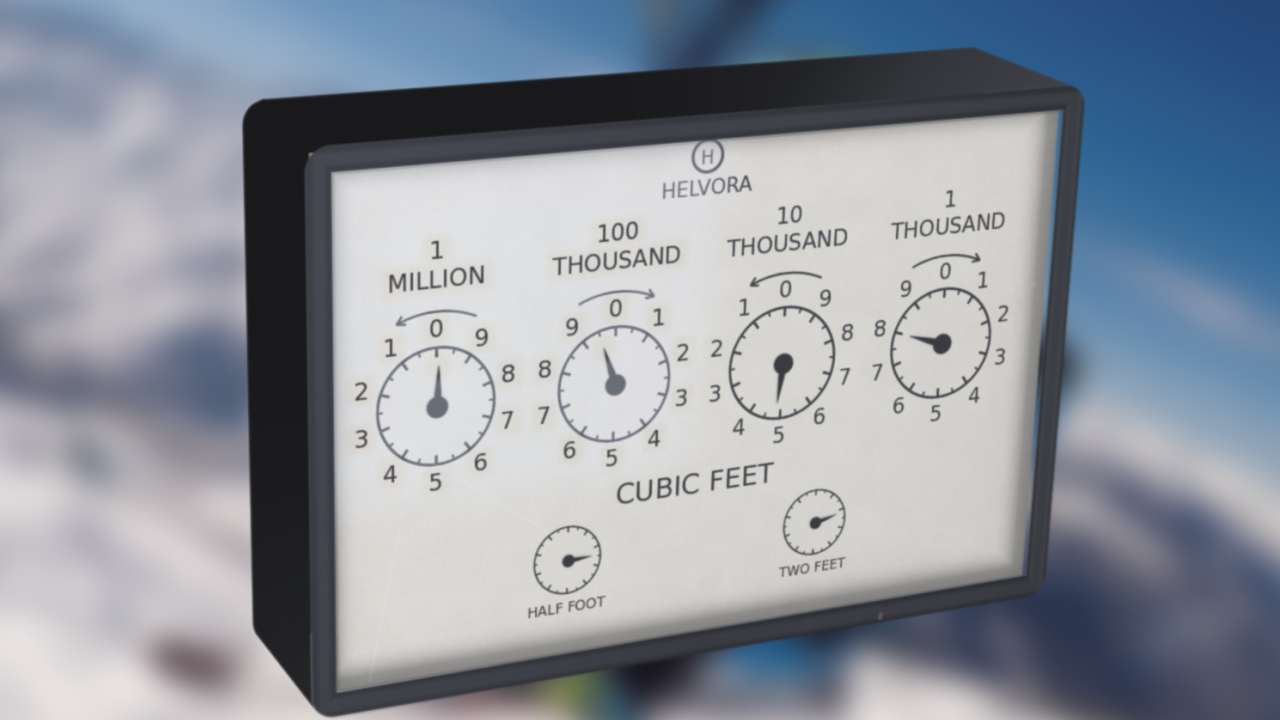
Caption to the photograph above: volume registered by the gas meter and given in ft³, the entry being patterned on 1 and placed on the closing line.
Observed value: 994800
